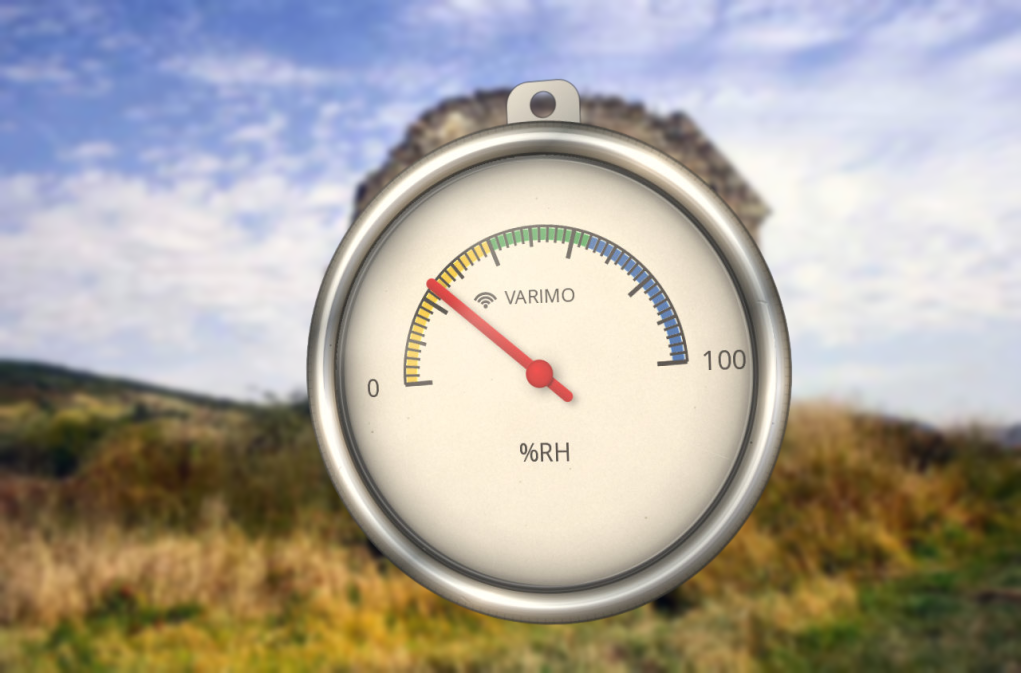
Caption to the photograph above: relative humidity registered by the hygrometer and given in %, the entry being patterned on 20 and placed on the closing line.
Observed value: 24
